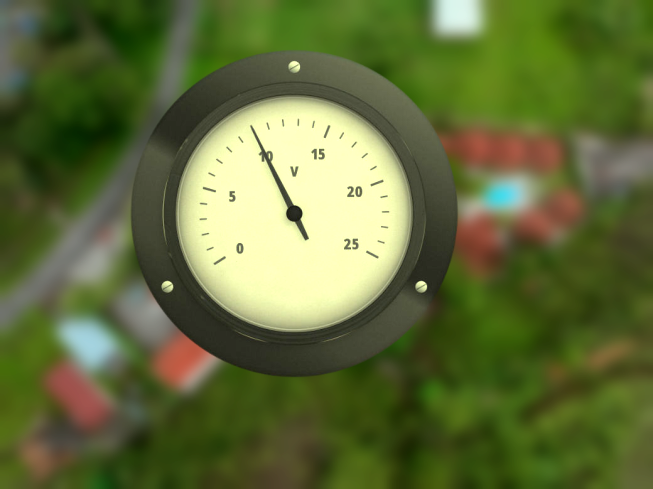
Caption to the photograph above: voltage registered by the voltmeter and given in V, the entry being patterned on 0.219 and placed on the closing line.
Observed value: 10
